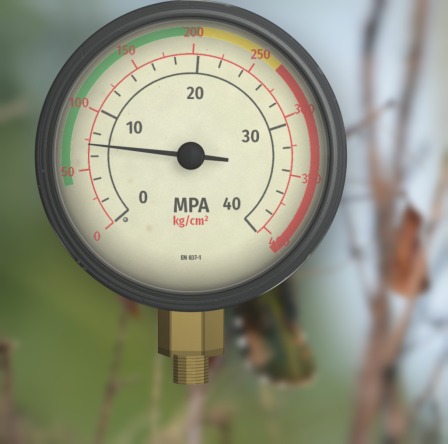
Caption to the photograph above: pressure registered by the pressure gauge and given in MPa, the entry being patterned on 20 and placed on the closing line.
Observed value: 7
